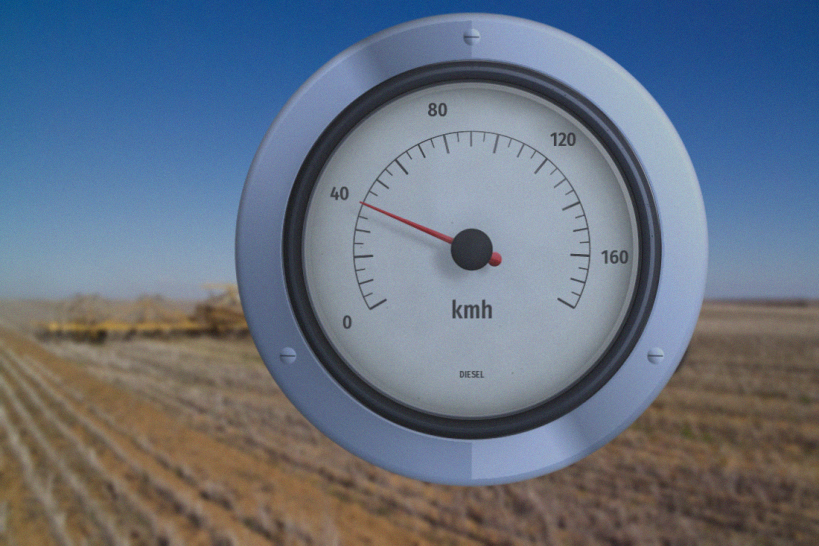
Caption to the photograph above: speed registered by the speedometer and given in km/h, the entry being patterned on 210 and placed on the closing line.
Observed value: 40
